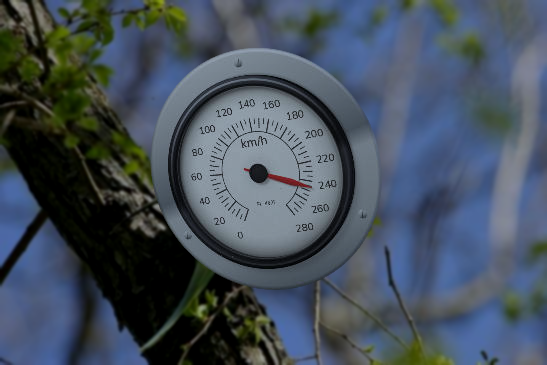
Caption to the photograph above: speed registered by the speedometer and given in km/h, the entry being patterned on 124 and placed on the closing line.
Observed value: 245
